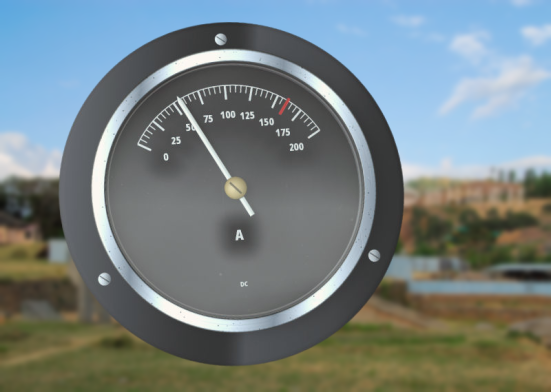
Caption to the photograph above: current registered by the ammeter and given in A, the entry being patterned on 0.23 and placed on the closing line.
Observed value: 55
